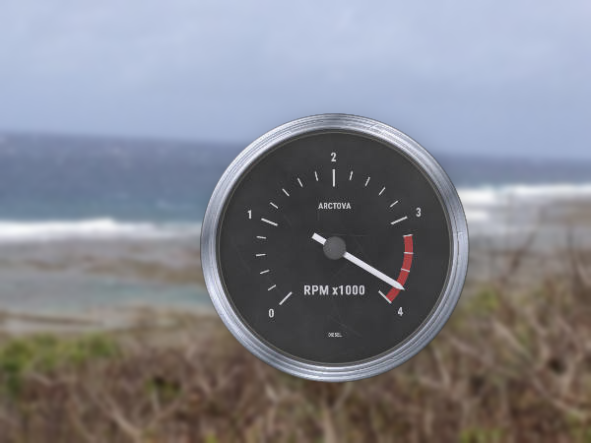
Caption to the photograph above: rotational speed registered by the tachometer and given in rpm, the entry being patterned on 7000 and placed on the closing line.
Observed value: 3800
